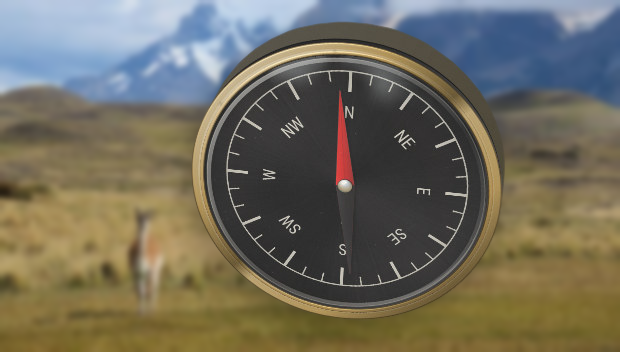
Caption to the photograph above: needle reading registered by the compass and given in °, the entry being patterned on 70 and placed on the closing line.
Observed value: 355
